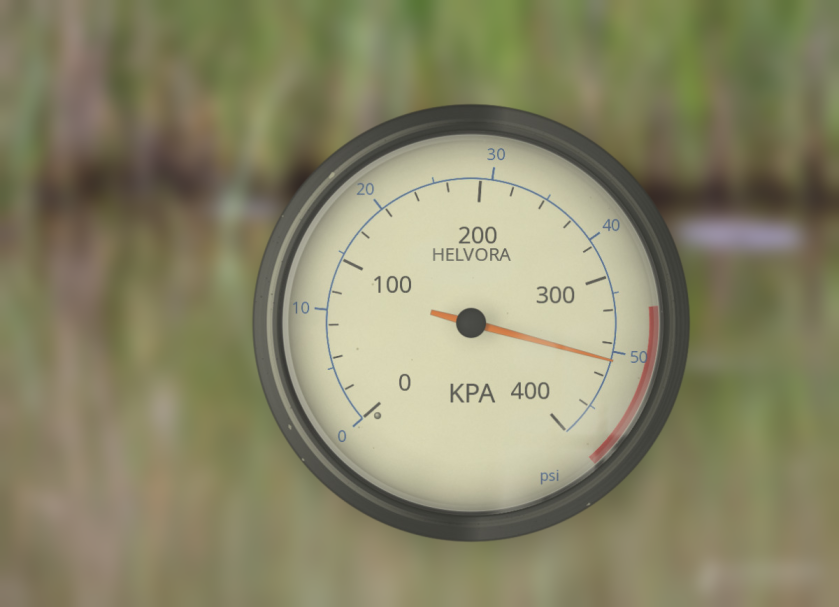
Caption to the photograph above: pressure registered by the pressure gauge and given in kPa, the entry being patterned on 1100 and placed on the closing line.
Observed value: 350
